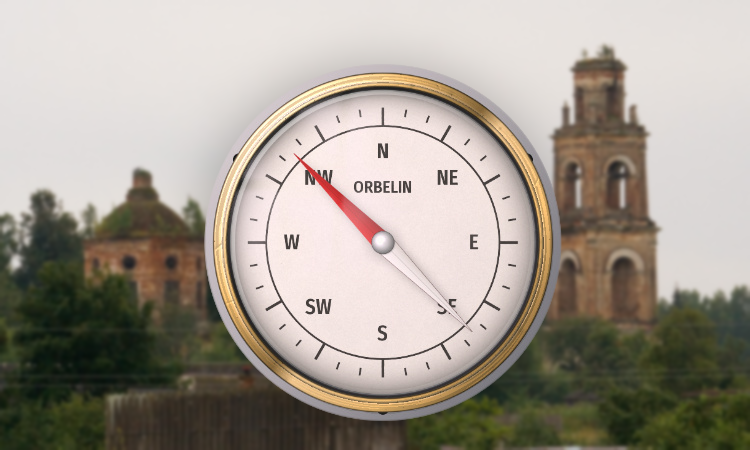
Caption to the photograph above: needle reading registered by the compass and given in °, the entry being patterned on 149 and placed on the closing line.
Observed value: 315
